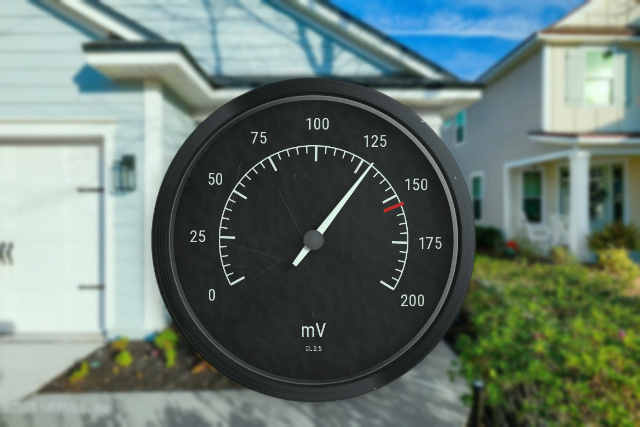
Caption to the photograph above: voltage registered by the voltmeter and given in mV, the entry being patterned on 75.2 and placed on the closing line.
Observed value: 130
